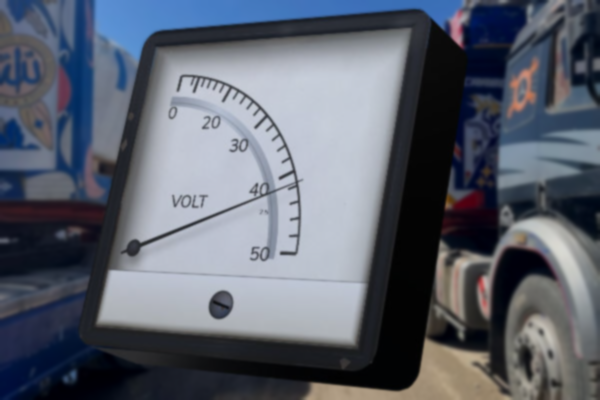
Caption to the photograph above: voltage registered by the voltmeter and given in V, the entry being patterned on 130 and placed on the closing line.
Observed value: 42
